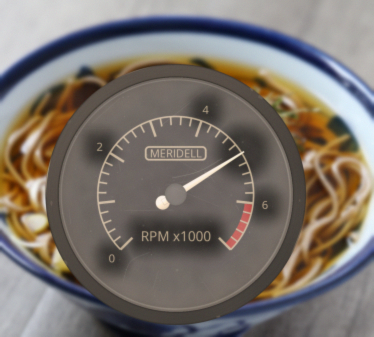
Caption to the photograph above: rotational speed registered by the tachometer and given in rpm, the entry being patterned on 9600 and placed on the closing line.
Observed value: 5000
